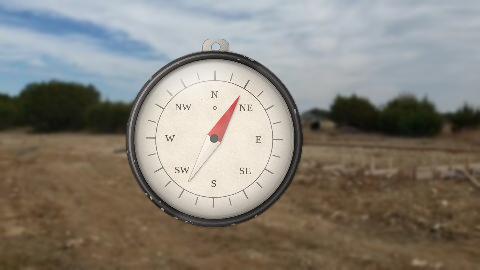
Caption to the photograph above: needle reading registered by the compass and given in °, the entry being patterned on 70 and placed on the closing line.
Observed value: 30
